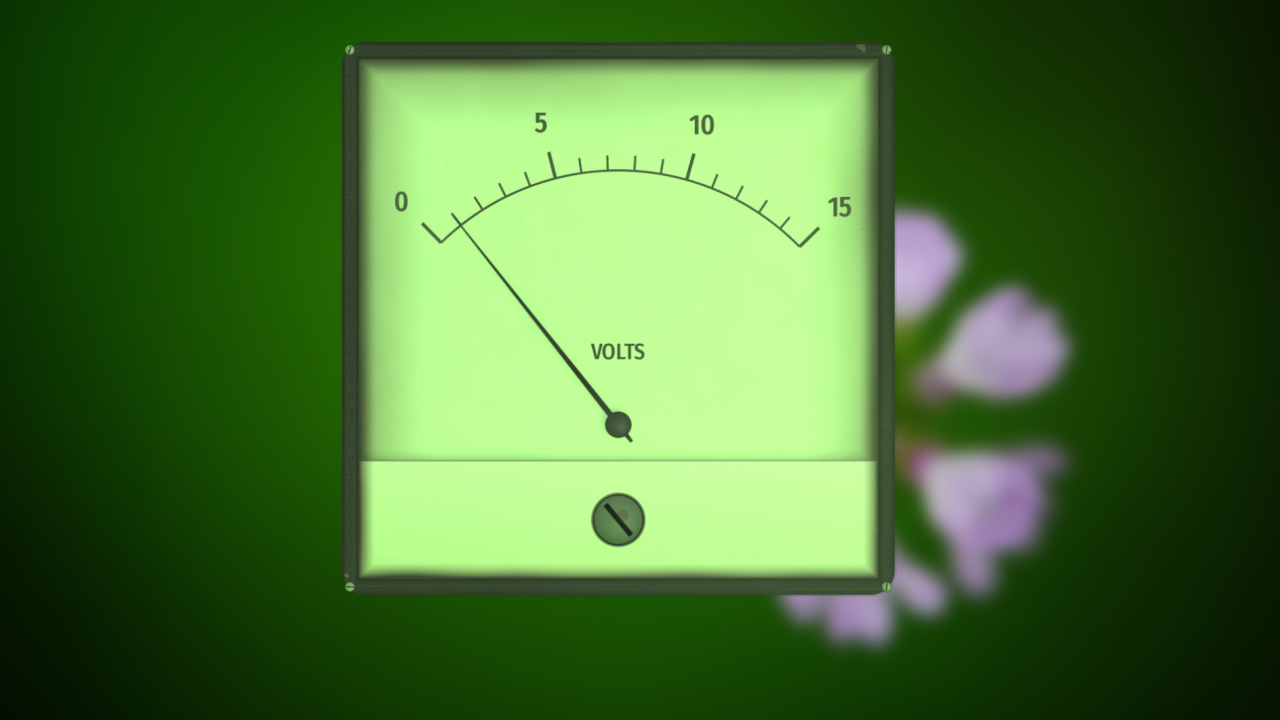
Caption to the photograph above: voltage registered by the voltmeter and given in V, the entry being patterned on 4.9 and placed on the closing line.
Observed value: 1
